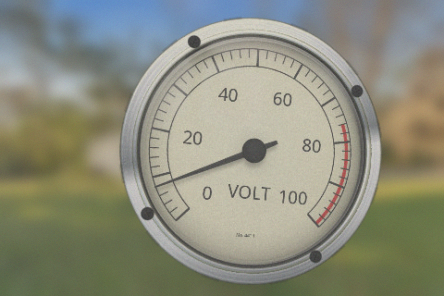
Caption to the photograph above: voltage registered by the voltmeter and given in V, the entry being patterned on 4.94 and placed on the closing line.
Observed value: 8
